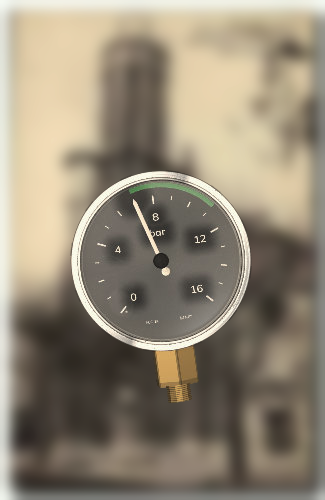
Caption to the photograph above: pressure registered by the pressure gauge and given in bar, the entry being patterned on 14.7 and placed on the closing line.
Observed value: 7
